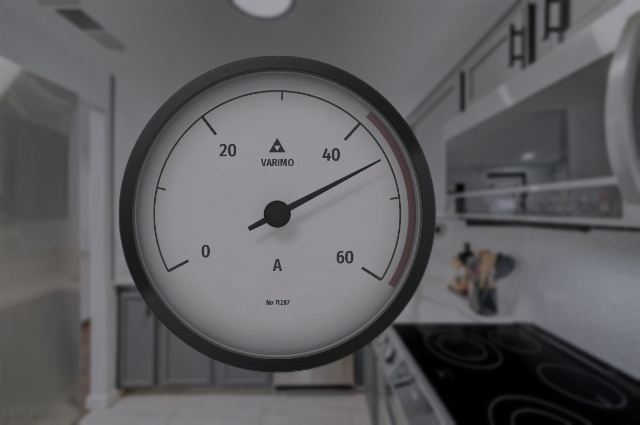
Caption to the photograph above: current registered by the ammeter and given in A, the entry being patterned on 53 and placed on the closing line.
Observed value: 45
